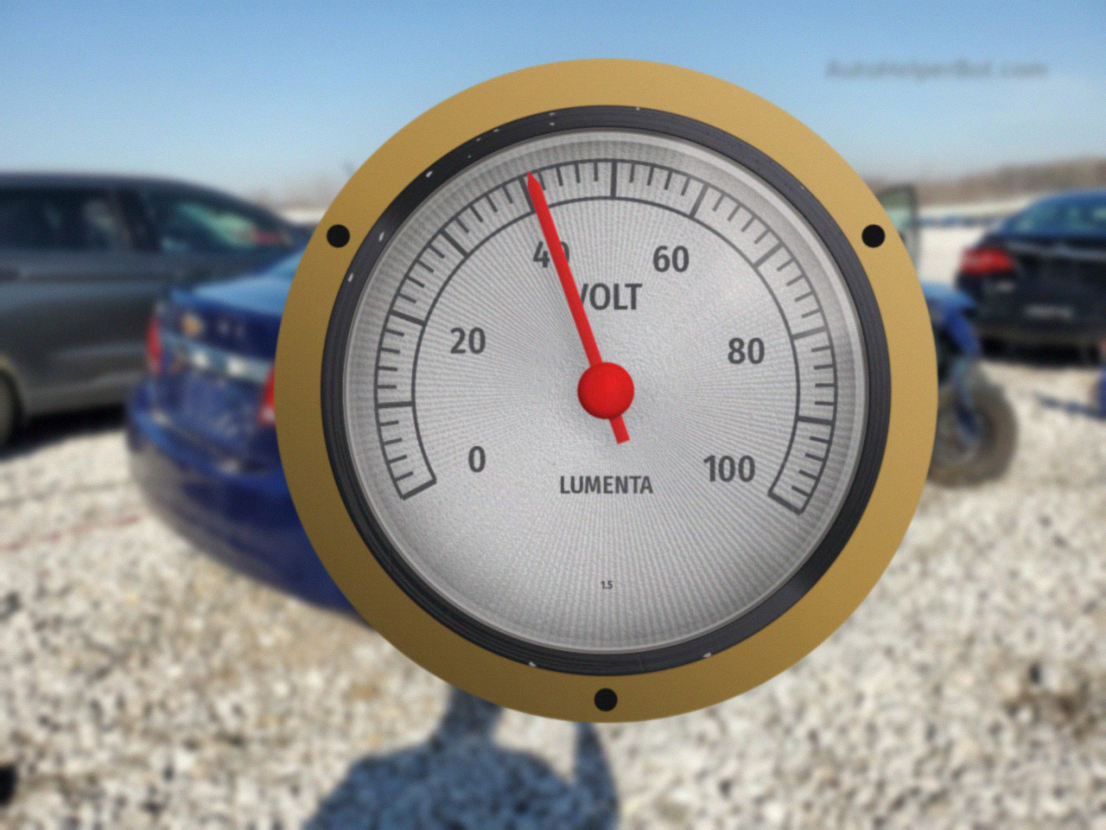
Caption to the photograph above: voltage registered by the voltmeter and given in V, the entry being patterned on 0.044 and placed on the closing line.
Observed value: 41
